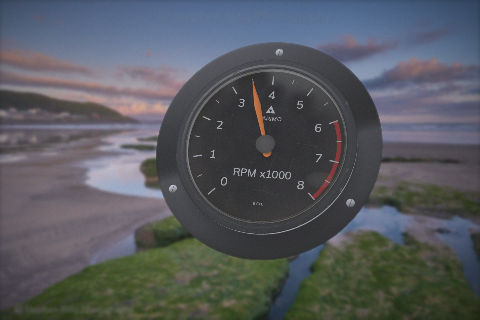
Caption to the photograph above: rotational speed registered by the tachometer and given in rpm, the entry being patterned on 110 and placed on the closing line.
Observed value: 3500
